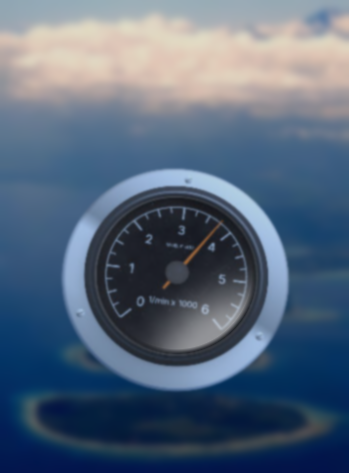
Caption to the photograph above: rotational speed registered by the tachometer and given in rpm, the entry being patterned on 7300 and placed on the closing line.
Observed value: 3750
